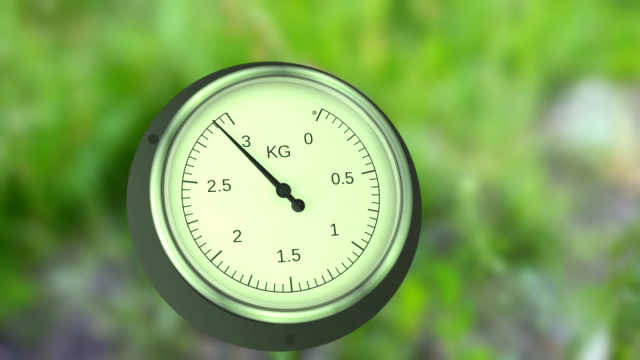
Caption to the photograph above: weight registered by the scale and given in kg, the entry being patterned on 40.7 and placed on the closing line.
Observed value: 2.9
